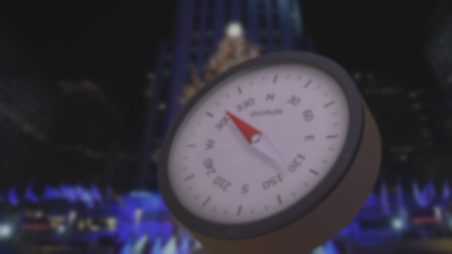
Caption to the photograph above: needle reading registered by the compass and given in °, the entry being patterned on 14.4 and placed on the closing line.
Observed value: 310
